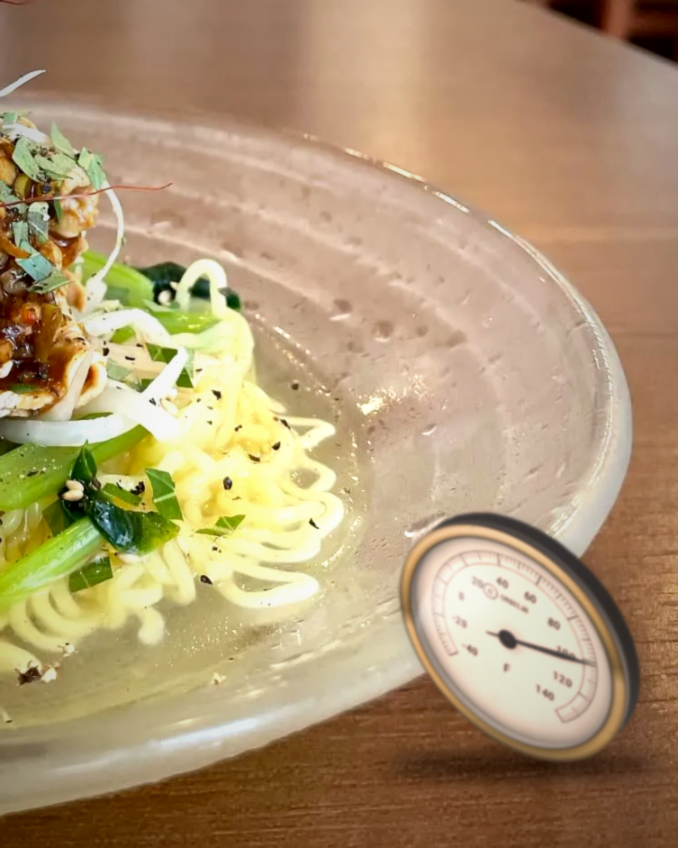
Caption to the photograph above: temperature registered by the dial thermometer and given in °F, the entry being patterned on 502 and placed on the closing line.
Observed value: 100
